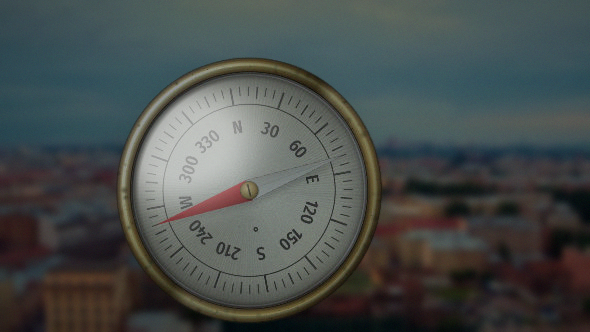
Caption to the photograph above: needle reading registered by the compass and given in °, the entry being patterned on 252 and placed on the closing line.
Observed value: 260
